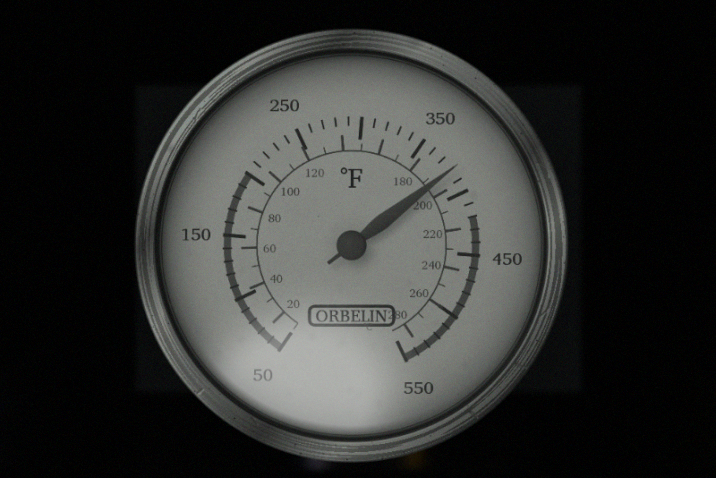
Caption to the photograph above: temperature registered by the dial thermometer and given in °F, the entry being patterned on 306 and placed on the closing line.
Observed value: 380
